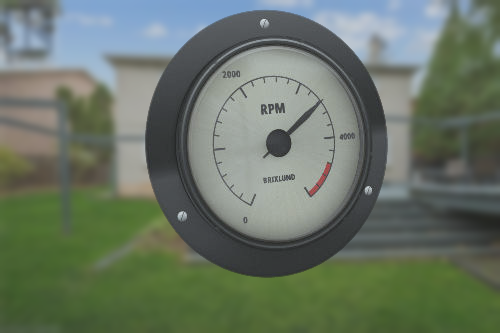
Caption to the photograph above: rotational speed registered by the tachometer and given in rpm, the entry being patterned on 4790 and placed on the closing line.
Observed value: 3400
